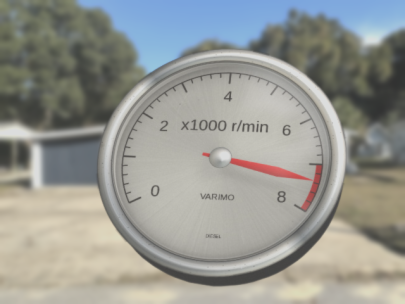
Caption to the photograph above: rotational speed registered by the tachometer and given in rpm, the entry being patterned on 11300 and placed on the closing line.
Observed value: 7400
